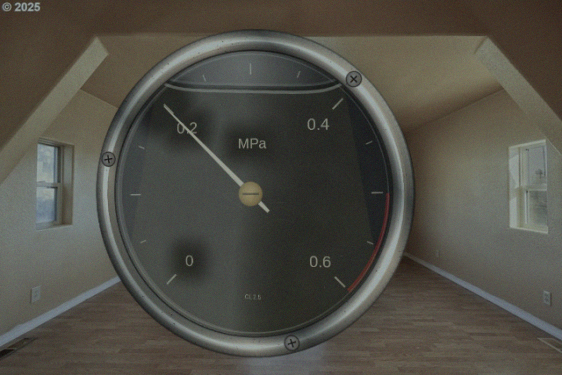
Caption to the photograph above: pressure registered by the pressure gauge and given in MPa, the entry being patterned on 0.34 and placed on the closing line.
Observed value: 0.2
